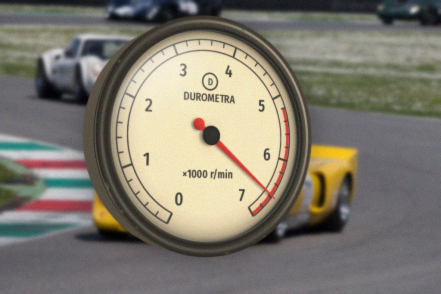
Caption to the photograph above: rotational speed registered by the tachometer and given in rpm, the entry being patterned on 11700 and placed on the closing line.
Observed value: 6600
